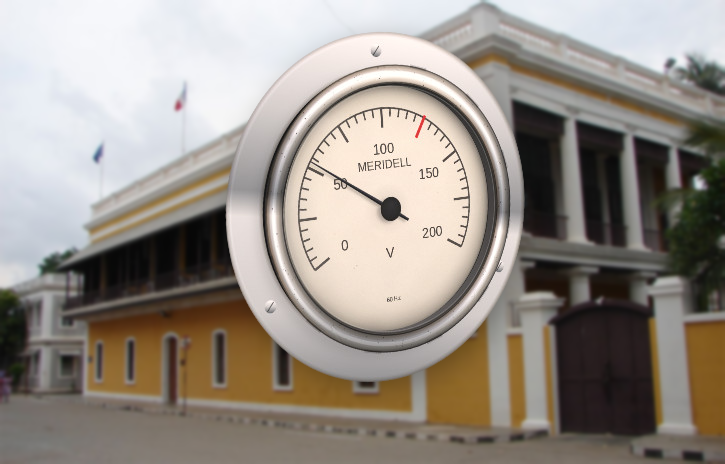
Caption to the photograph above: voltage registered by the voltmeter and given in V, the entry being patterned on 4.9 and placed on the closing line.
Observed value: 52.5
